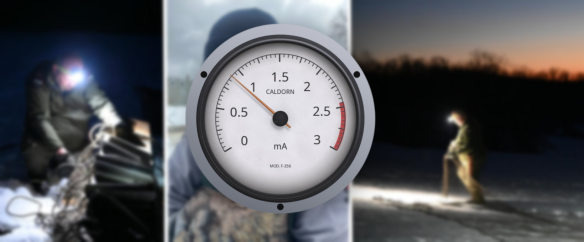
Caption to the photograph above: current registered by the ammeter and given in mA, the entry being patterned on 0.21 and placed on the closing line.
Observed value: 0.9
